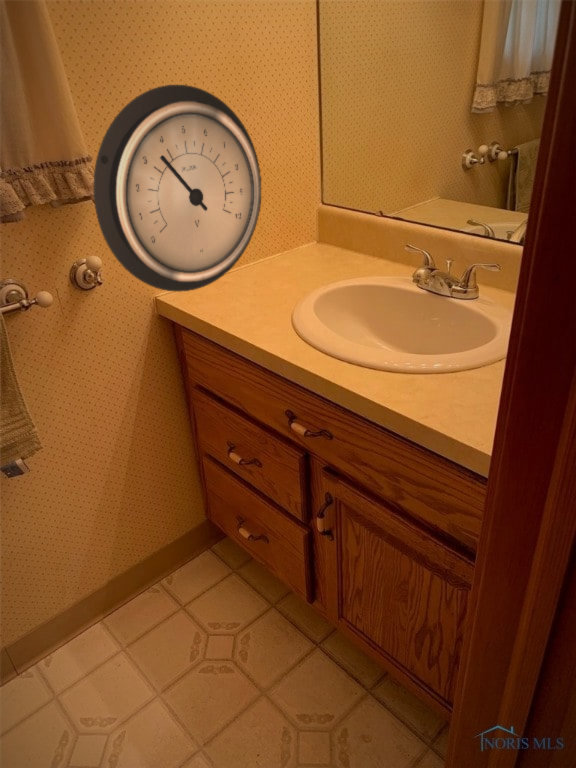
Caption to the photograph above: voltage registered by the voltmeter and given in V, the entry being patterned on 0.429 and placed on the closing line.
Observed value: 3.5
